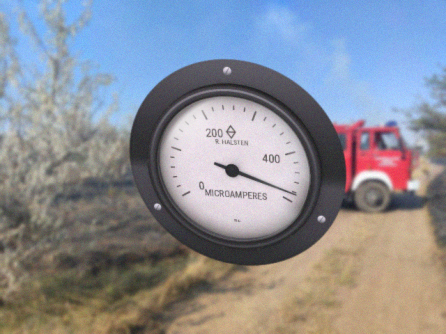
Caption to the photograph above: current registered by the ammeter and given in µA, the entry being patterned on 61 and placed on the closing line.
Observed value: 480
